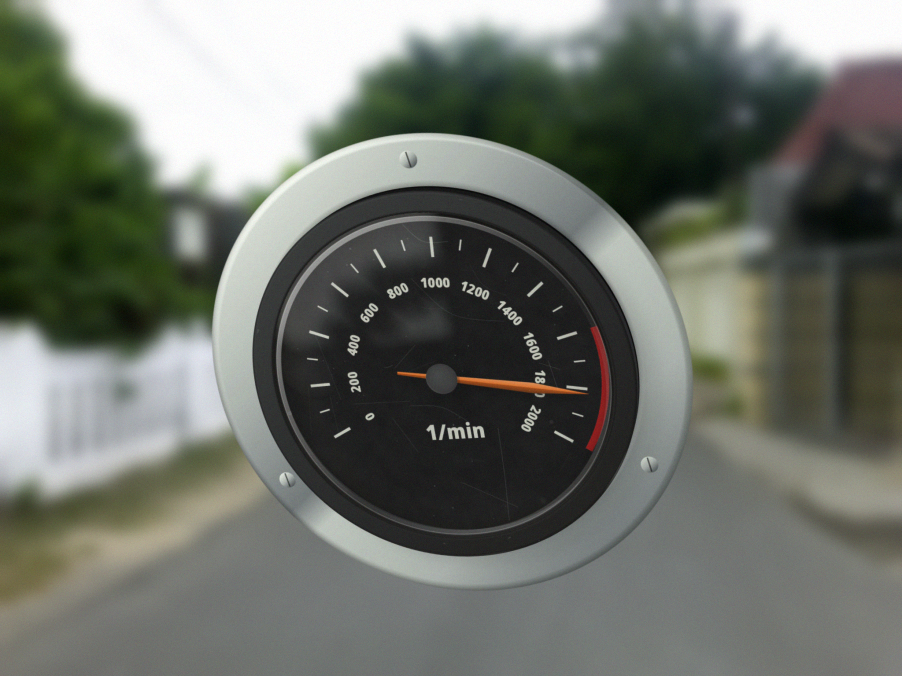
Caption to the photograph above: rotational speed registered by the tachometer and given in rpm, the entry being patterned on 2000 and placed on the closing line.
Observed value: 1800
